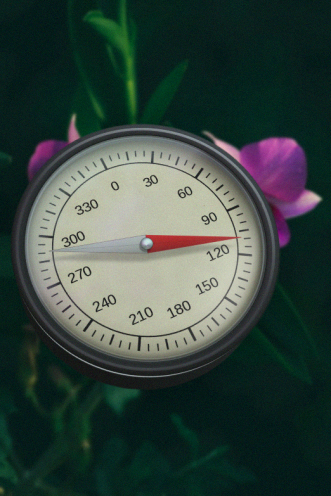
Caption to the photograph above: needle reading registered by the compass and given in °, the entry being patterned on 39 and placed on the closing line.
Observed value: 110
